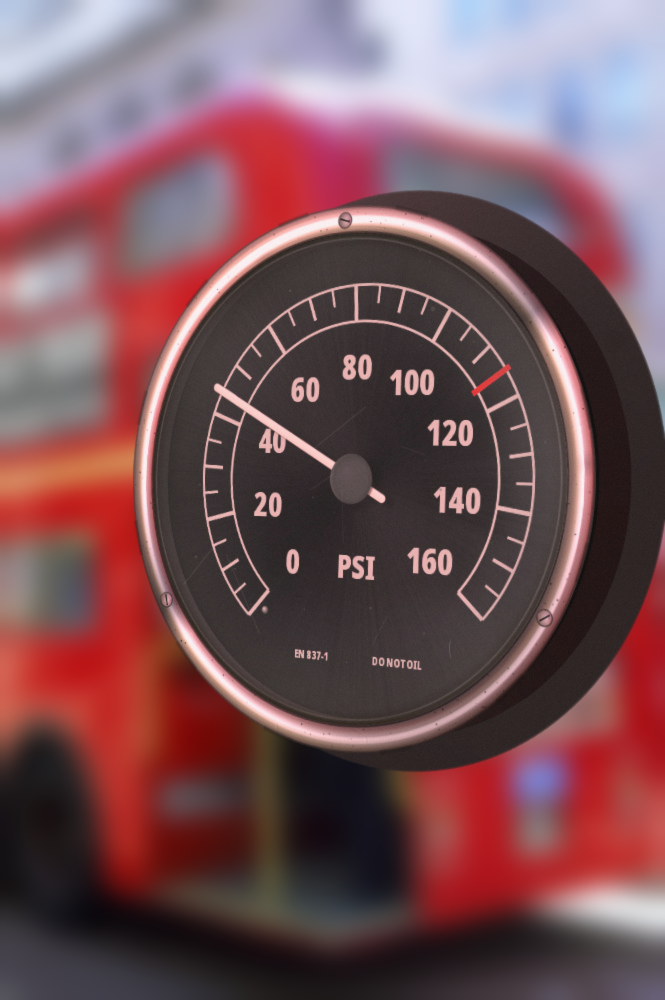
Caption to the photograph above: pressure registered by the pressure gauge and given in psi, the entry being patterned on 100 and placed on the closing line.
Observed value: 45
